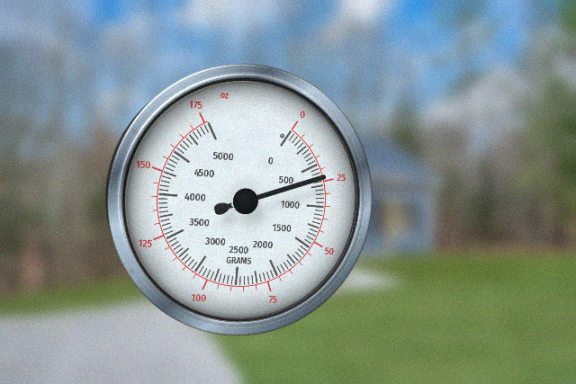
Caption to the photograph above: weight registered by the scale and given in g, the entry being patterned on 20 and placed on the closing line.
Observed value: 650
